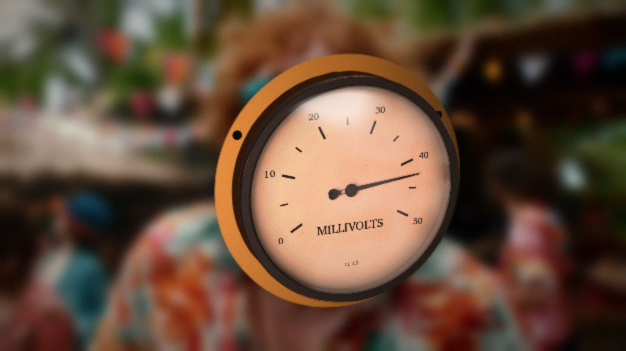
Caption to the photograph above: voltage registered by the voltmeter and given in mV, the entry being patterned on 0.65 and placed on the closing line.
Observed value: 42.5
